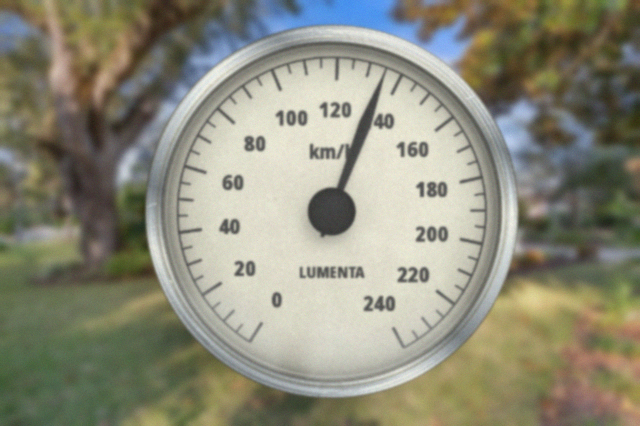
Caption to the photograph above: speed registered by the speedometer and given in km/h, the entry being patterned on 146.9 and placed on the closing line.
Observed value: 135
